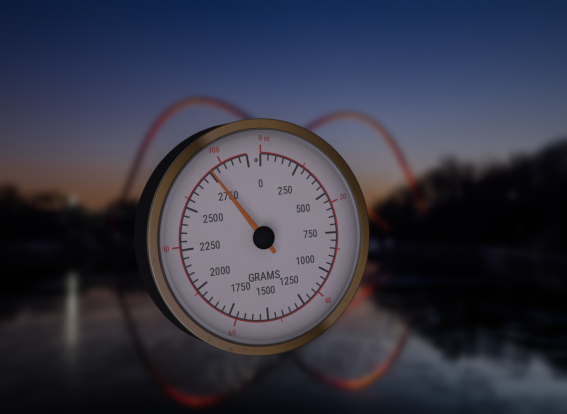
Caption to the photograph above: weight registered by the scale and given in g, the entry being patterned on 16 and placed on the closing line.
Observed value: 2750
